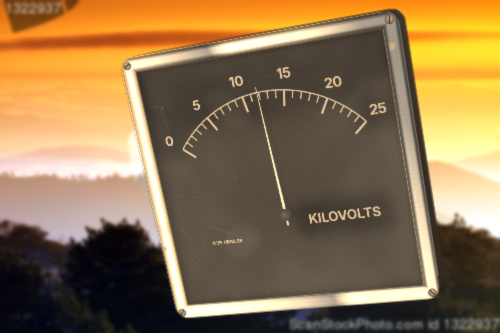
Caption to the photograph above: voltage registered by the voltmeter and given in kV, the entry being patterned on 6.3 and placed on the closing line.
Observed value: 12
